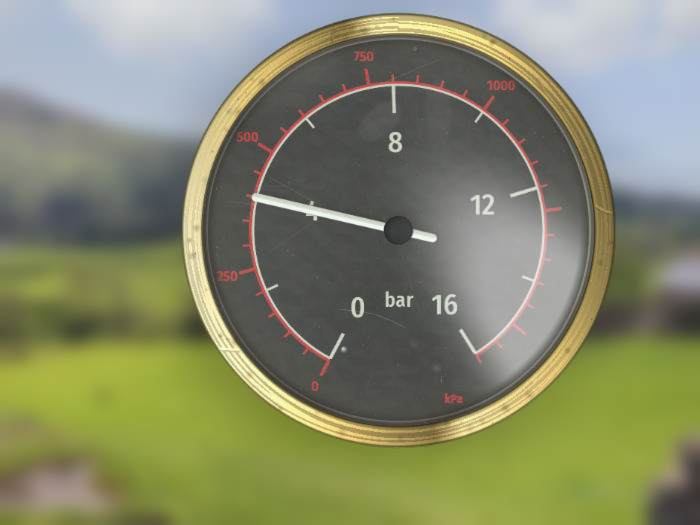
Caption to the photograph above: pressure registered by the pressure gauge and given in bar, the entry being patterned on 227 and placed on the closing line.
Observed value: 4
